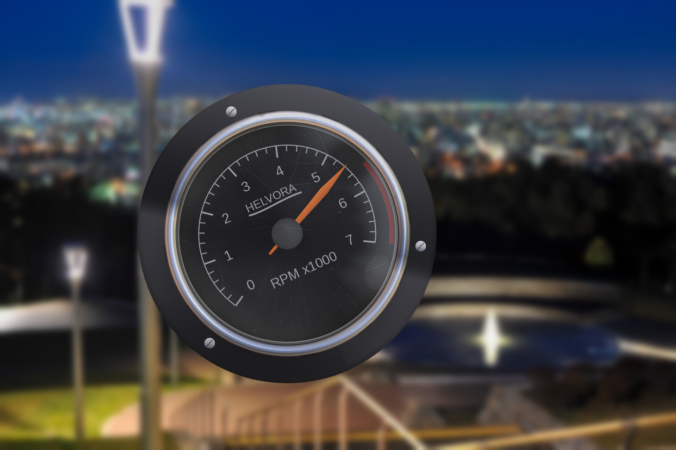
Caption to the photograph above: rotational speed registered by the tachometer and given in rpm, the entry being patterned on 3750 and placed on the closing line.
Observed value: 5400
